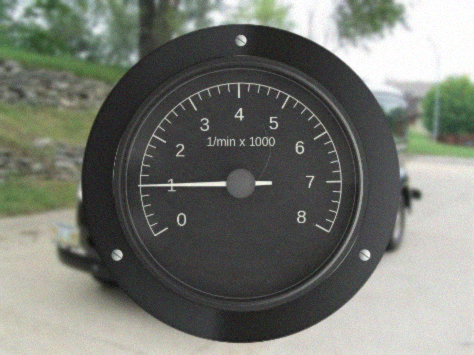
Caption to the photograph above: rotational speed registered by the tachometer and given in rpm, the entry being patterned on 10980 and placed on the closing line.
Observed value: 1000
